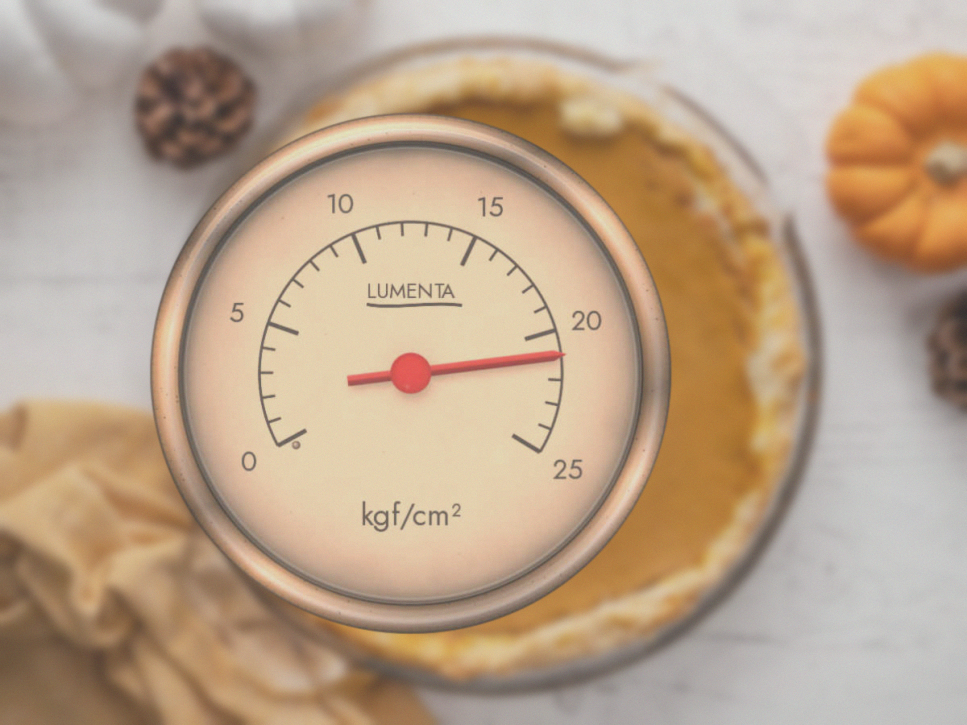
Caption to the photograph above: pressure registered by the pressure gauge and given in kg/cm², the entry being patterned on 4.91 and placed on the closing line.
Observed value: 21
